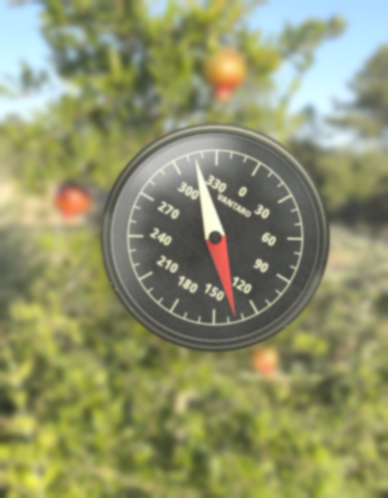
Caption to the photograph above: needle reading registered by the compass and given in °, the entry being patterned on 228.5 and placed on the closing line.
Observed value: 135
